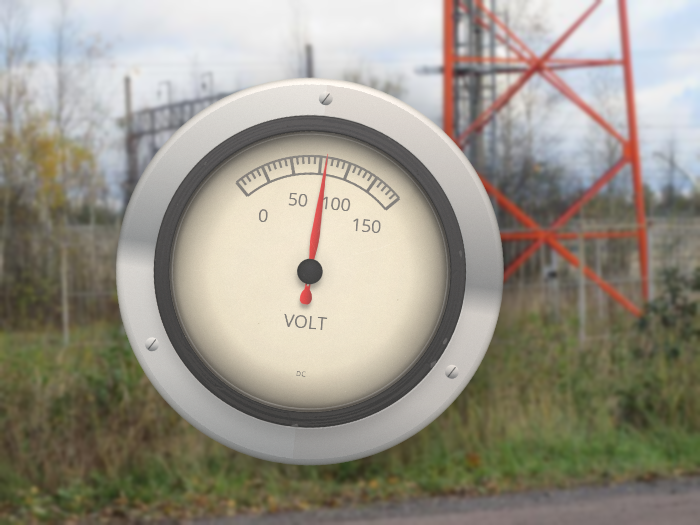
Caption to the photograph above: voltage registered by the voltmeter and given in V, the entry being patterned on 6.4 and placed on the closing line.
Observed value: 80
